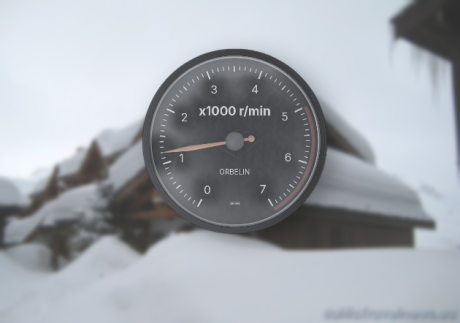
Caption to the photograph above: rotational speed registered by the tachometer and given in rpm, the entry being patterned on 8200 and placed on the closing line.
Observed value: 1200
